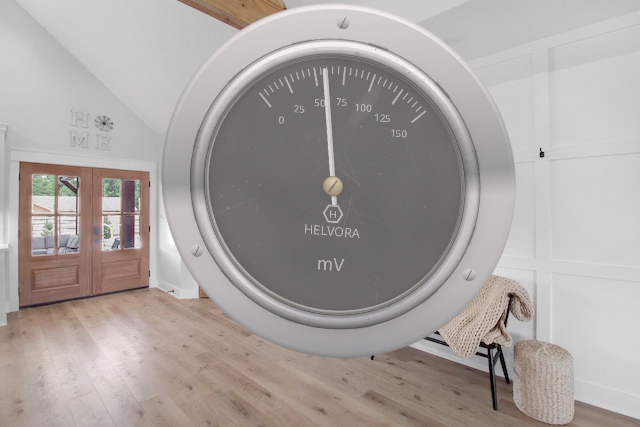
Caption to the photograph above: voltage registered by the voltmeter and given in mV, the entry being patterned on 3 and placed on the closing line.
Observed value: 60
